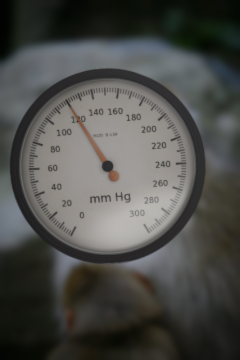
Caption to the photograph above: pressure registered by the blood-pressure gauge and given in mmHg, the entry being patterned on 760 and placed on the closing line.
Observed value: 120
